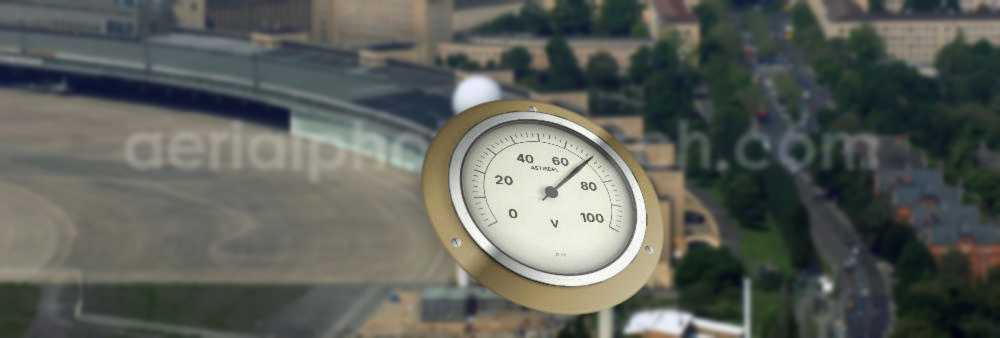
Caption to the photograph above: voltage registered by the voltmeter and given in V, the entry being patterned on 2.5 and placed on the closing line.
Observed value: 70
